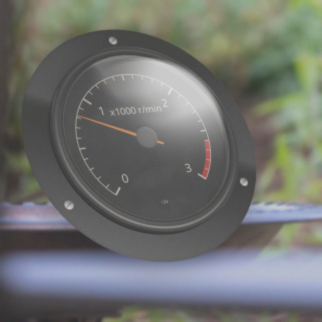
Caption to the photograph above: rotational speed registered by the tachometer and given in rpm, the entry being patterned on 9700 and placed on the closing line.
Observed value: 800
